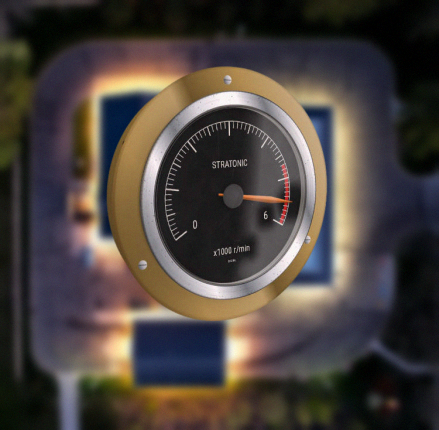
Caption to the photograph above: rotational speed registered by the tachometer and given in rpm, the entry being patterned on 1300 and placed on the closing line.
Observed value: 5500
